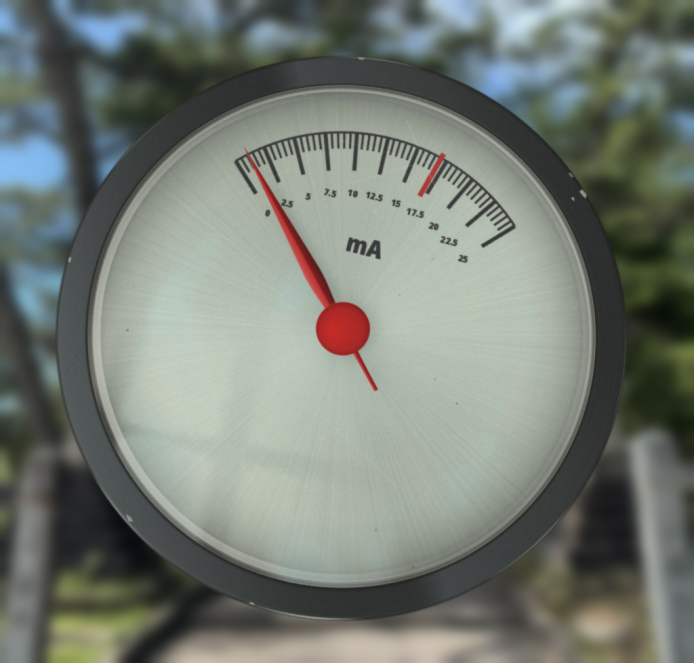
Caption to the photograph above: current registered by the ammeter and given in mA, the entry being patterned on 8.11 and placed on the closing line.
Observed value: 1
